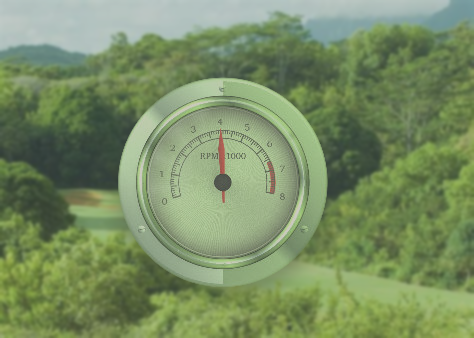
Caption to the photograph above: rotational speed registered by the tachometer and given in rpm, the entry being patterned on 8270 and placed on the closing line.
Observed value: 4000
